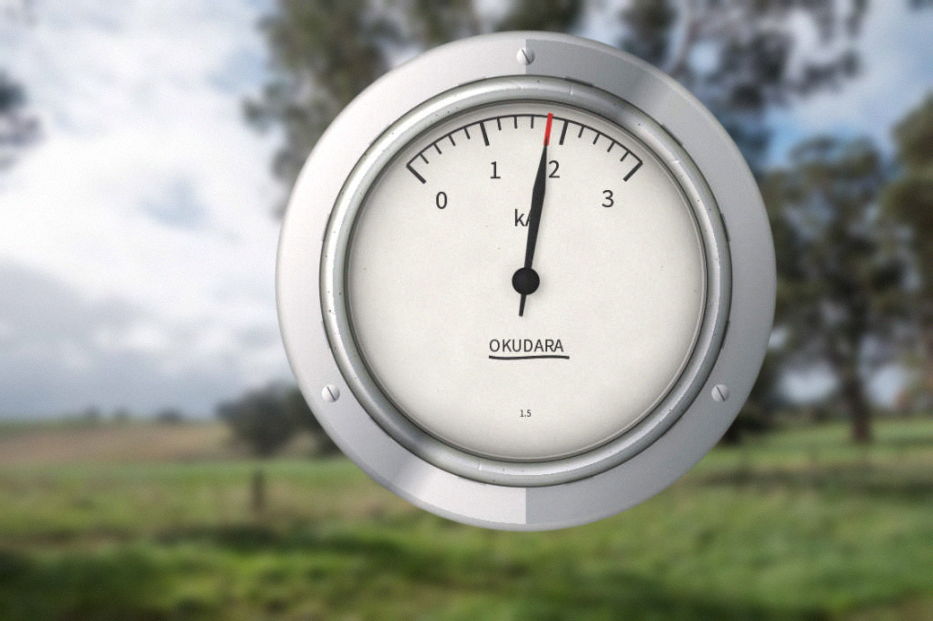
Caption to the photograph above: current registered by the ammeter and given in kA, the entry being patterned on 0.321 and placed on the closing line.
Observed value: 1.8
